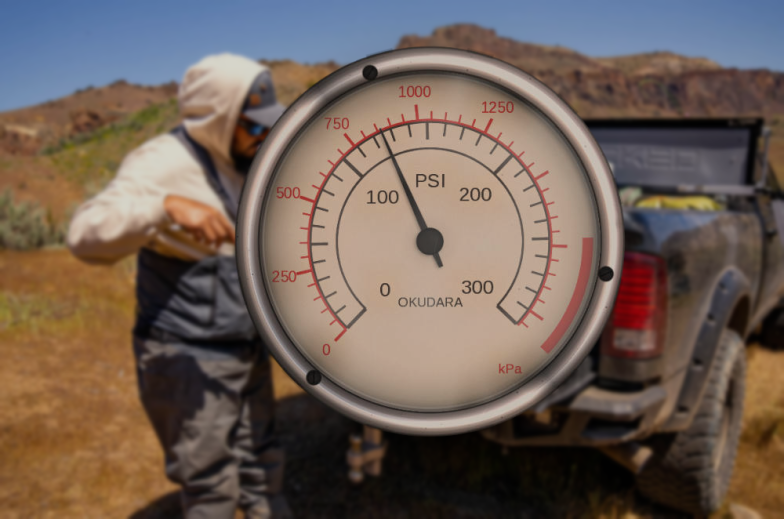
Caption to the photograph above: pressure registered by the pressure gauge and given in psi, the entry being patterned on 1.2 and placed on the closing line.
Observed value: 125
